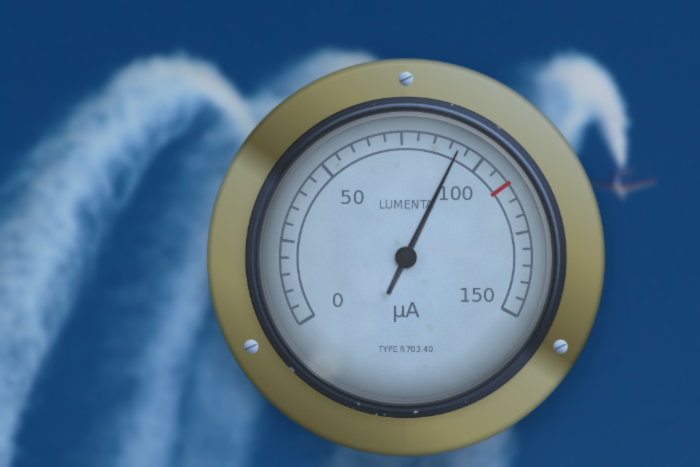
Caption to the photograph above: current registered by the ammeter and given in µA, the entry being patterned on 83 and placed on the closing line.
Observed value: 92.5
